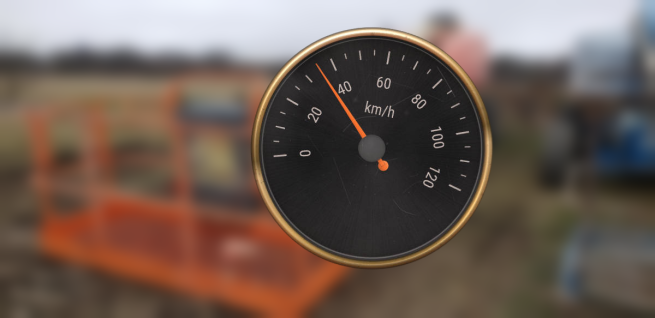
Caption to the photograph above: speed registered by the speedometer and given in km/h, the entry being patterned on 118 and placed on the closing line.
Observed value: 35
